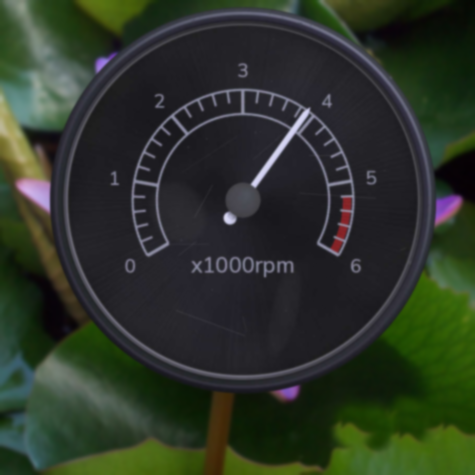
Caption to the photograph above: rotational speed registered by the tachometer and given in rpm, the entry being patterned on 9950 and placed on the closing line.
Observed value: 3900
